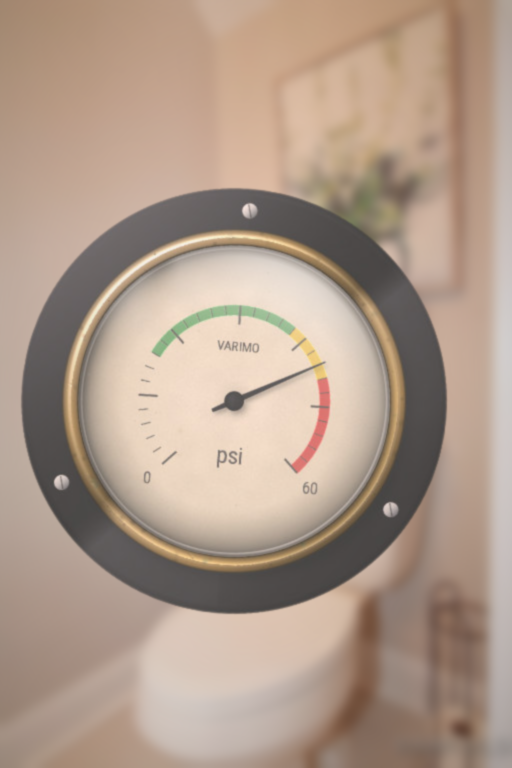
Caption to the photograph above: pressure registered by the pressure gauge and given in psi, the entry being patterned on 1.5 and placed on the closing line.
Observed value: 44
